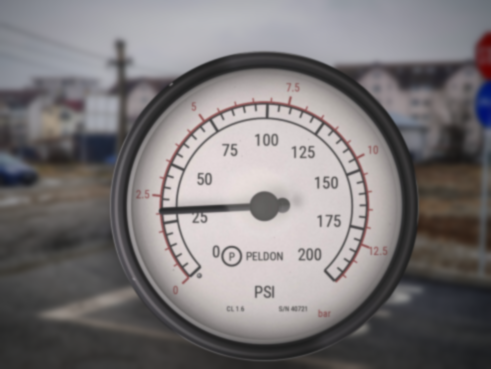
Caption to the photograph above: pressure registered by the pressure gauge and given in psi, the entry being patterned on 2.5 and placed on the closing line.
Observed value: 30
